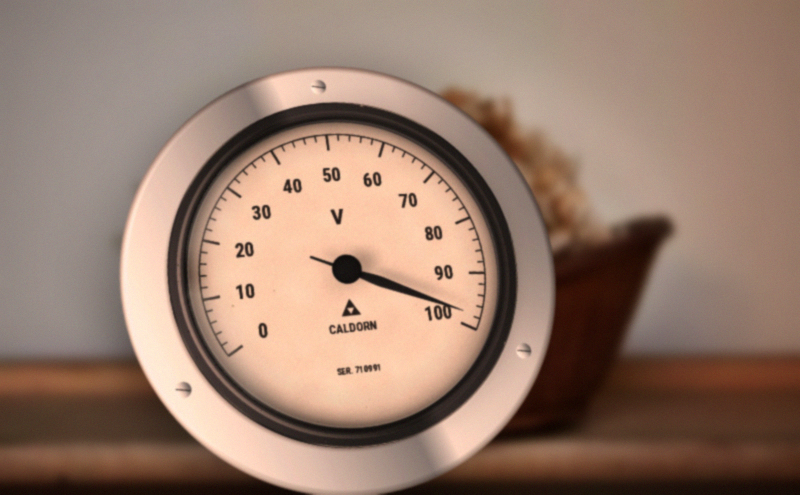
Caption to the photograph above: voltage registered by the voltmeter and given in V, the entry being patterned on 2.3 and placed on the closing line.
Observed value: 98
